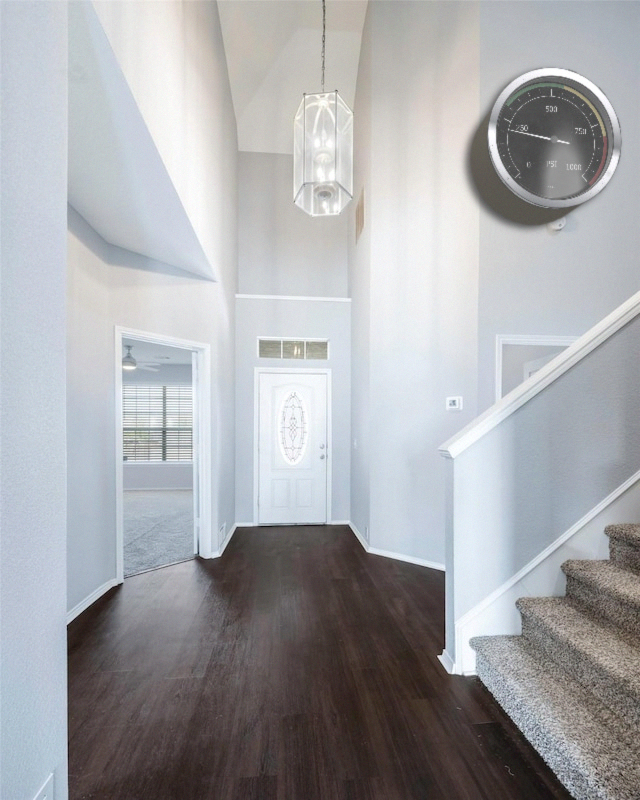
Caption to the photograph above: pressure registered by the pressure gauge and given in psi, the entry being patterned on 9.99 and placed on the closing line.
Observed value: 200
